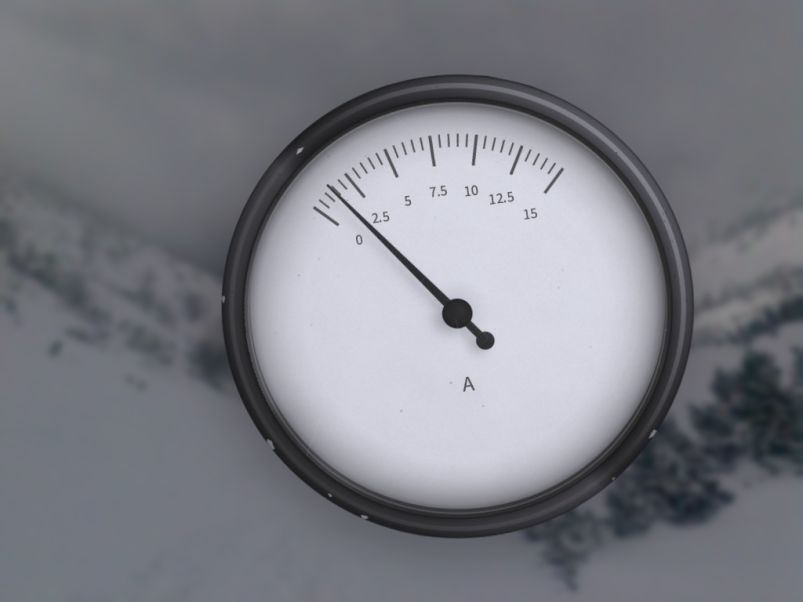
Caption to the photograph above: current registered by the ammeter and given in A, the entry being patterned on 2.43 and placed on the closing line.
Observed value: 1.5
